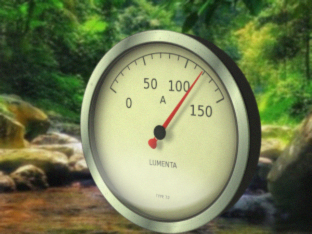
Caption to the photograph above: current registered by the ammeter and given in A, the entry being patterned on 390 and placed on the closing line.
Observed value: 120
